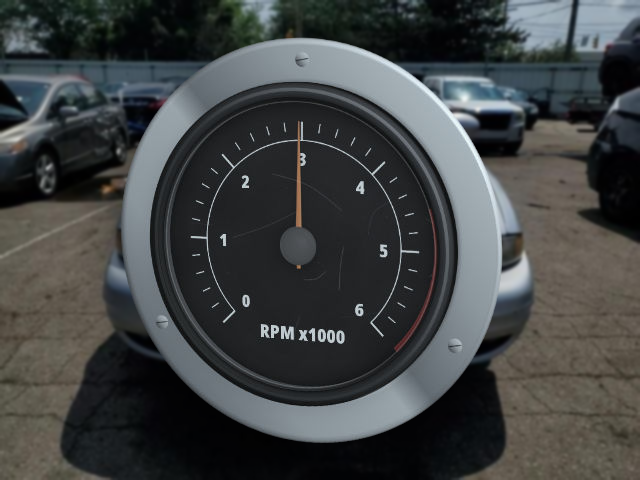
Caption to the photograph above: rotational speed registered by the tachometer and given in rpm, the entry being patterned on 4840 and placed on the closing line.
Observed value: 3000
